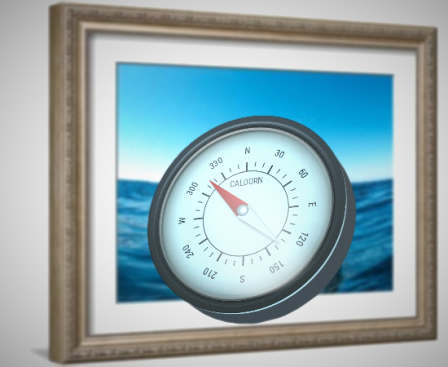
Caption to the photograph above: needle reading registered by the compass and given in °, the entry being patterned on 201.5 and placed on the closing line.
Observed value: 315
